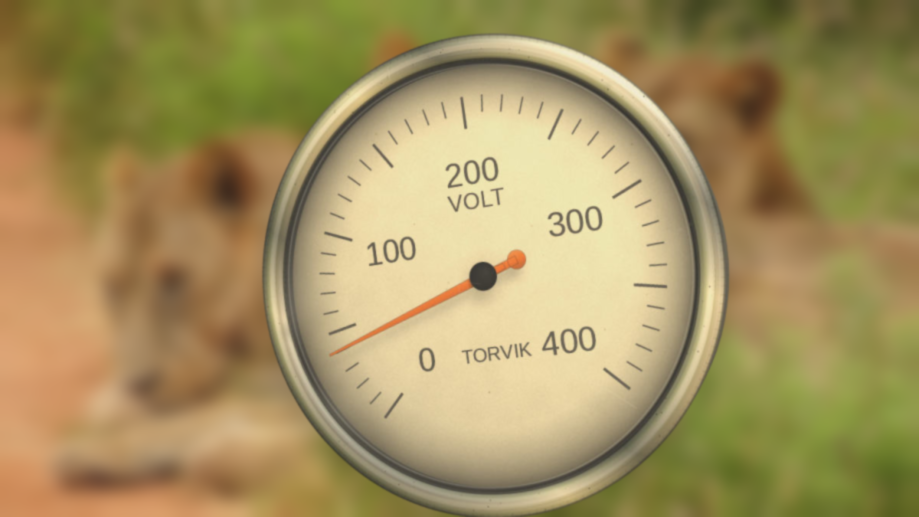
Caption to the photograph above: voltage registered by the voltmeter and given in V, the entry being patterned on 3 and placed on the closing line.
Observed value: 40
